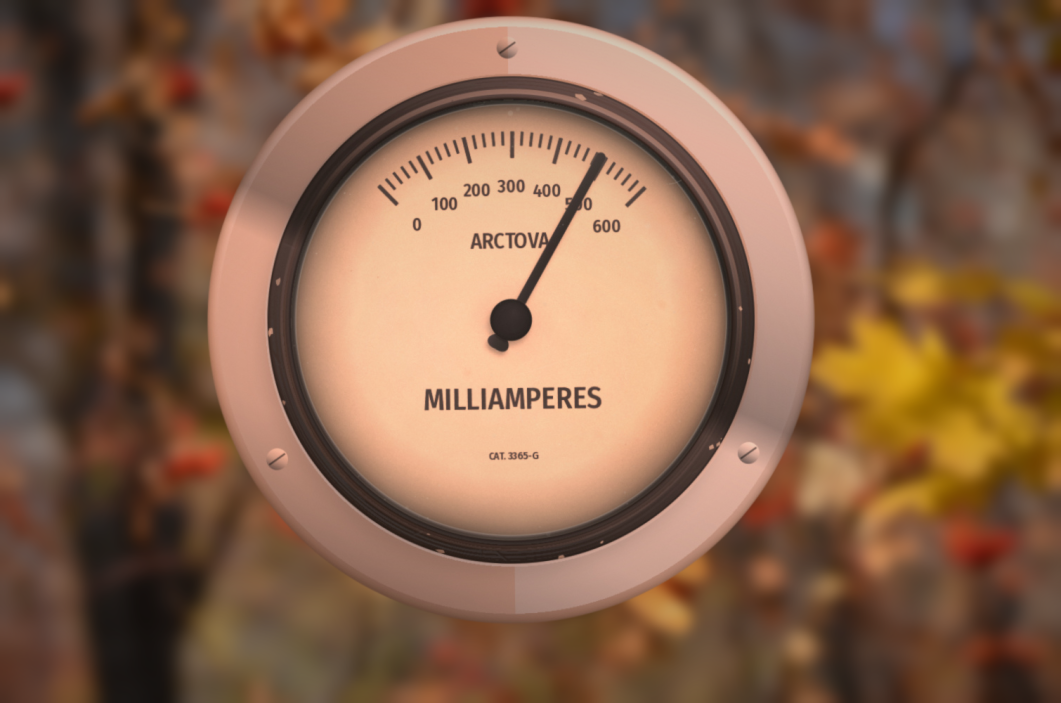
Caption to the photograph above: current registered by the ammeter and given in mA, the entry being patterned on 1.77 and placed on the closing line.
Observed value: 490
